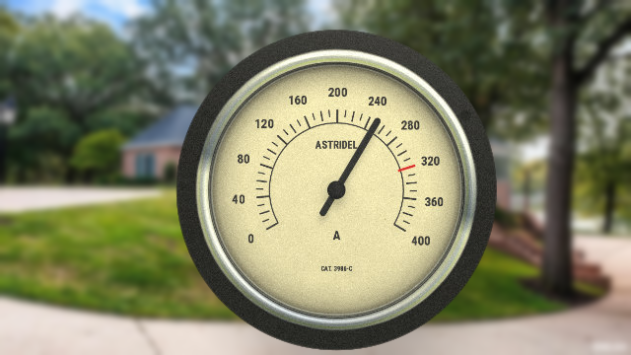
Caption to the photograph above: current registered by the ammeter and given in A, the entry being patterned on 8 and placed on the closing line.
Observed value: 250
